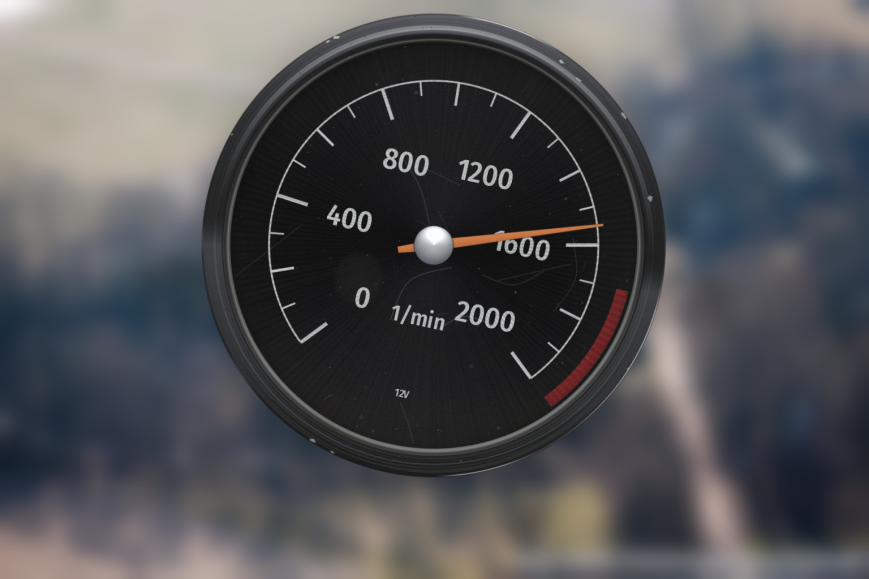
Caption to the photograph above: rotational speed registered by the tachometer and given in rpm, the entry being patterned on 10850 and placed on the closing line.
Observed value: 1550
